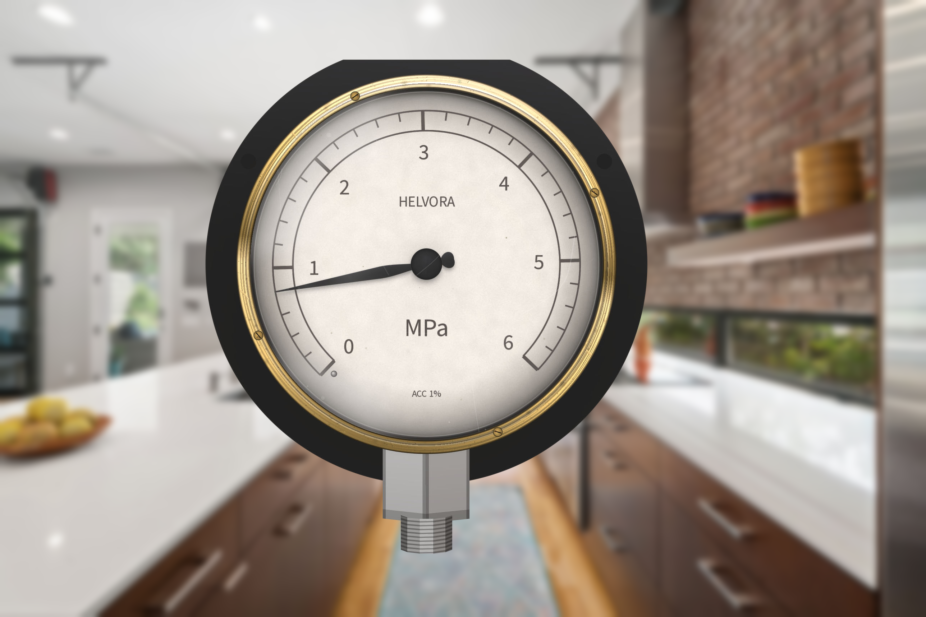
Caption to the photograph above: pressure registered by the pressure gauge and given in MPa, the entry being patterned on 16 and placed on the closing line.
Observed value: 0.8
